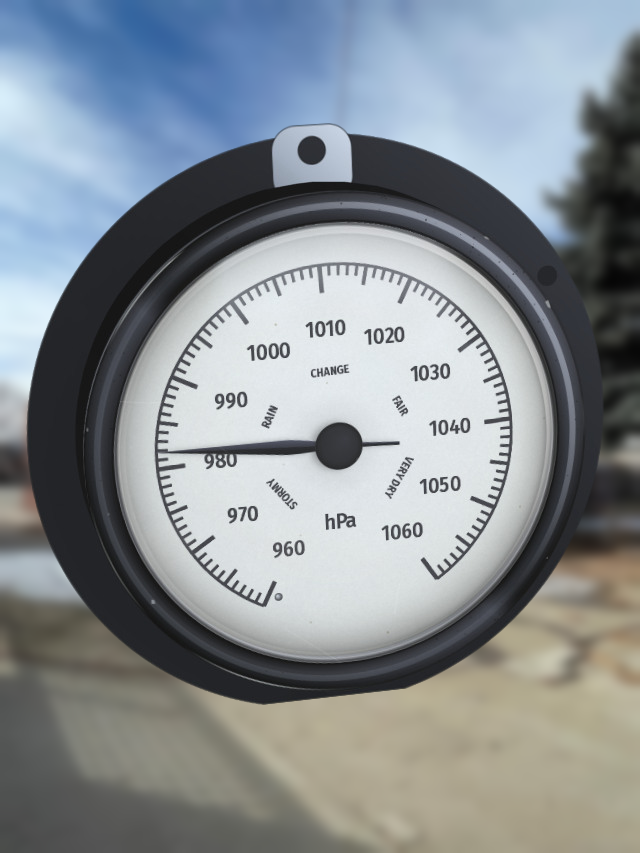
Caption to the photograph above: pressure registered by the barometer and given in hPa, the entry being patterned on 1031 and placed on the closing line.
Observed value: 982
